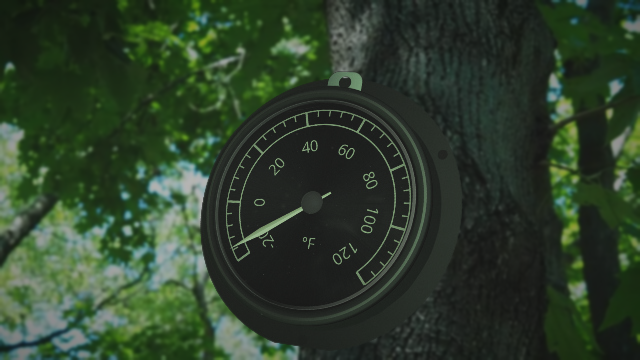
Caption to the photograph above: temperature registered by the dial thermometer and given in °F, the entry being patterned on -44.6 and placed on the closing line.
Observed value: -16
